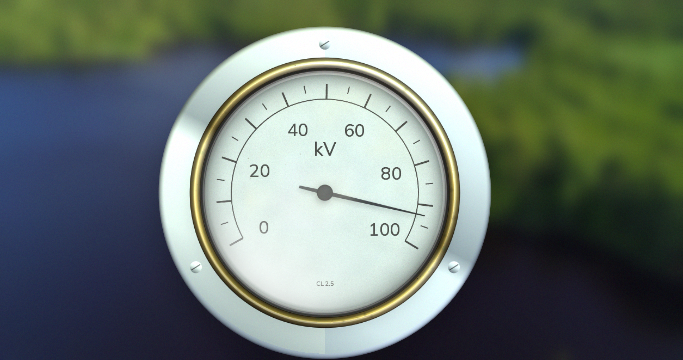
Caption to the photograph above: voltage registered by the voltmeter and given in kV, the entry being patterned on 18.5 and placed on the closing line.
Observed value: 92.5
